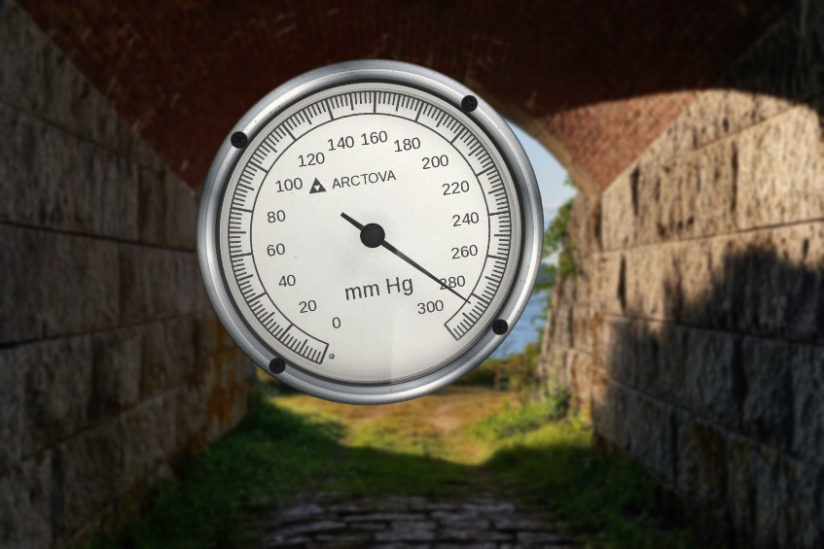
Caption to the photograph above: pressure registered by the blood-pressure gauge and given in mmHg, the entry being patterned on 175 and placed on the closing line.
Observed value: 284
